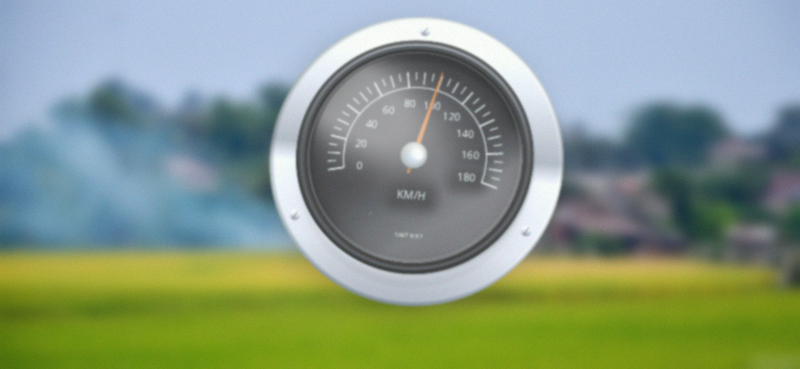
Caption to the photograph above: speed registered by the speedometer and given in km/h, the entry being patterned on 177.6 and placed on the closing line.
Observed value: 100
